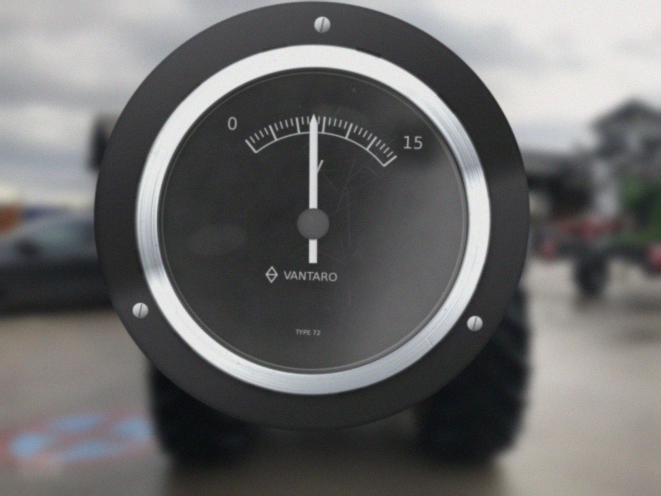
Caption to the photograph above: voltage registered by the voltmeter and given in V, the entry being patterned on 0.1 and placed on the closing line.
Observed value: 6.5
